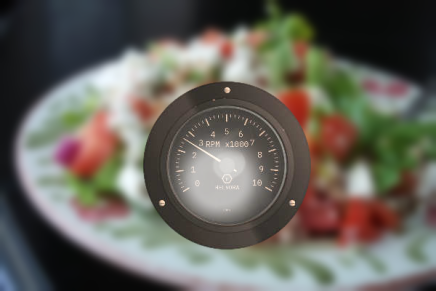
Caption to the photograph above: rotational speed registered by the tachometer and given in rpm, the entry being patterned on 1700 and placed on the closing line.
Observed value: 2600
